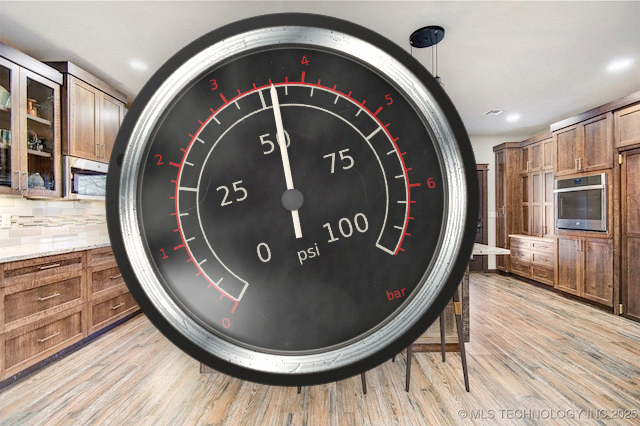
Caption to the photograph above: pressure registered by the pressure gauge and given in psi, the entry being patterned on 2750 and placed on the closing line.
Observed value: 52.5
